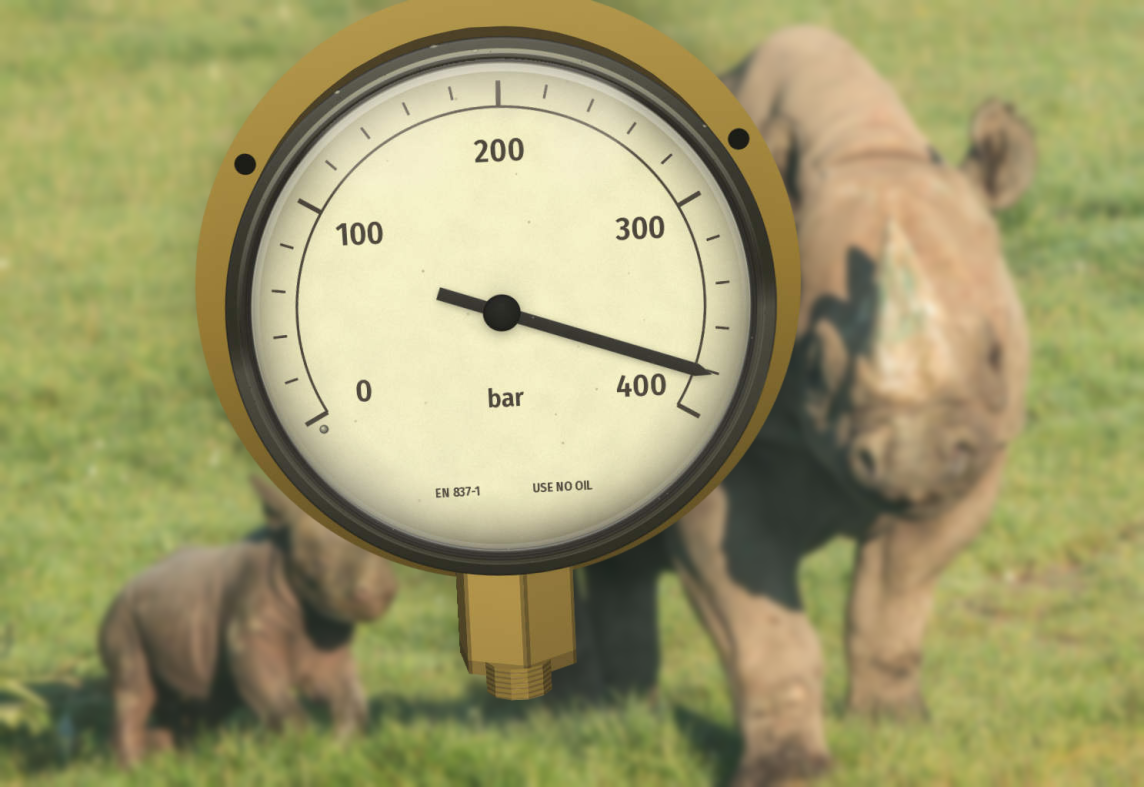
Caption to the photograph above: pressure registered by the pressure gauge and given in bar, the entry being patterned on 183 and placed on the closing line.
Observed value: 380
